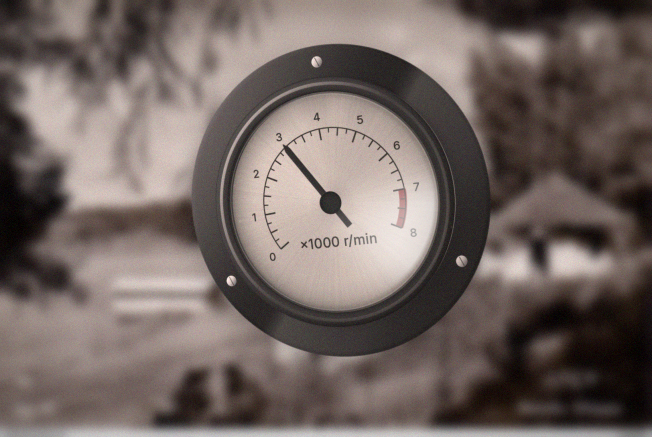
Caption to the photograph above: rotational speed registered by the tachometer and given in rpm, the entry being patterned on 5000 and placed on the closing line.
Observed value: 3000
